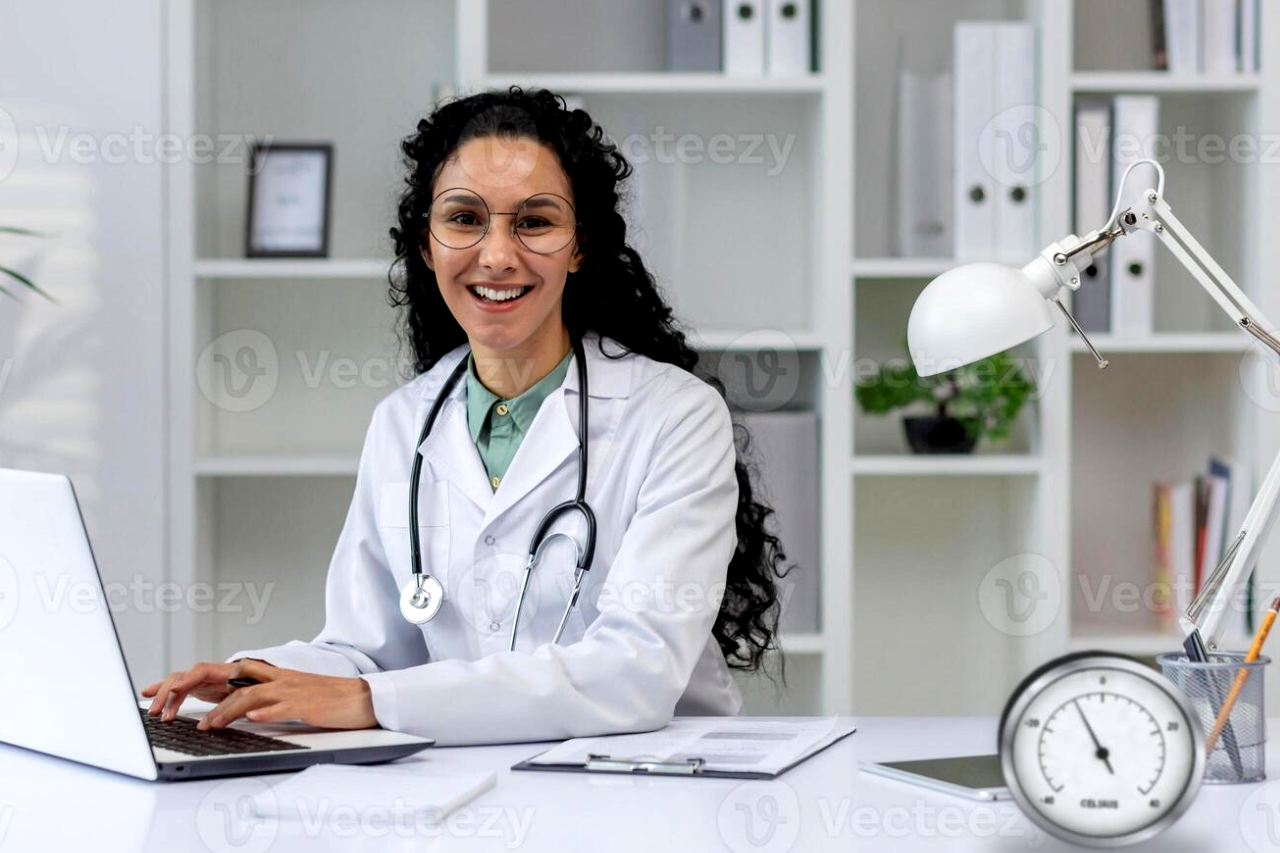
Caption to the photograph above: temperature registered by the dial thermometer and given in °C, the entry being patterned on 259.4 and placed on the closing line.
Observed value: -8
